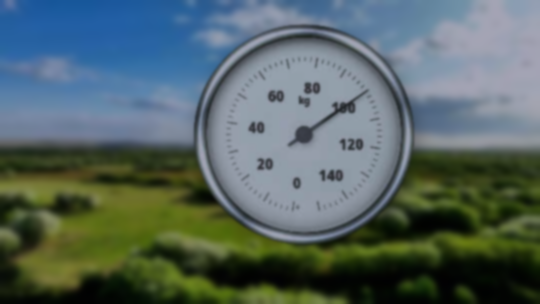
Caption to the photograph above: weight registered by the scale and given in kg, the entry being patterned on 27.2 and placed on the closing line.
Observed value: 100
